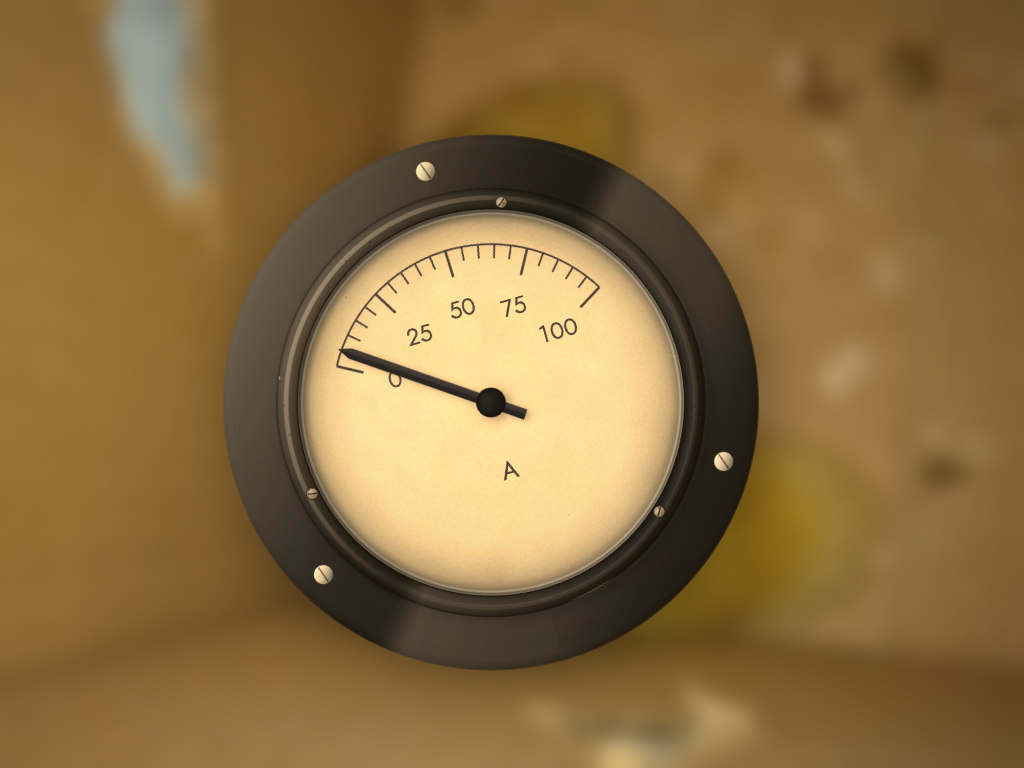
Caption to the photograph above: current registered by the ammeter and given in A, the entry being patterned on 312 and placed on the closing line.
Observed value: 5
